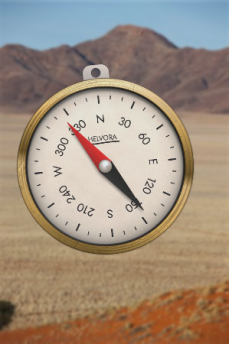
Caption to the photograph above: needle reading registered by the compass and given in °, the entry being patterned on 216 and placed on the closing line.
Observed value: 325
